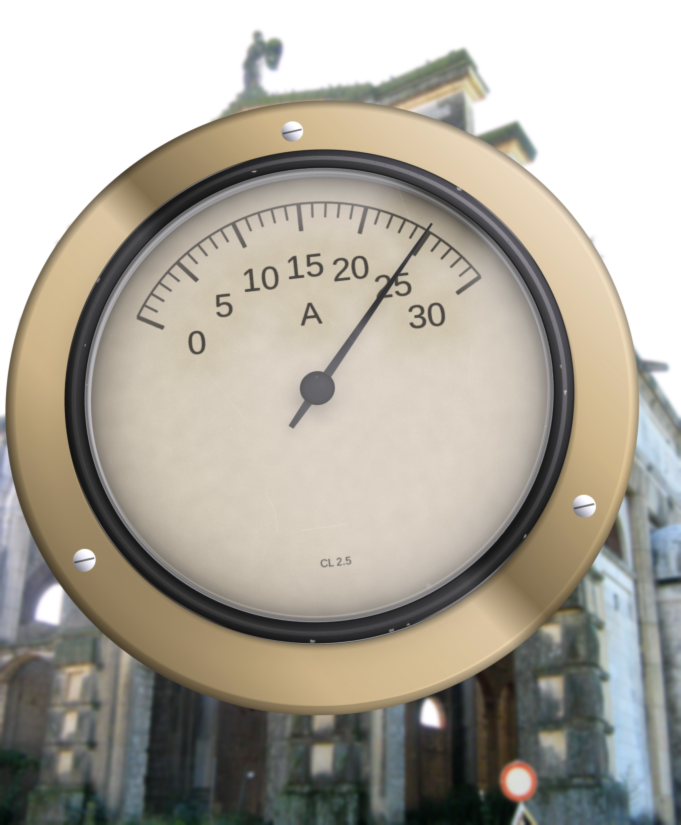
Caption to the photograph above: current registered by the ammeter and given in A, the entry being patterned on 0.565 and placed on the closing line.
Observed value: 25
